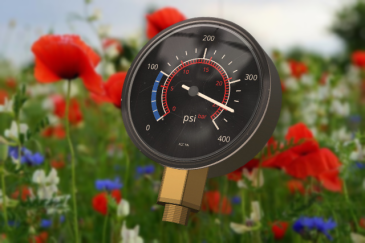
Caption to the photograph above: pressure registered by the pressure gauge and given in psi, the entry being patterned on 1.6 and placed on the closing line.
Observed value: 360
